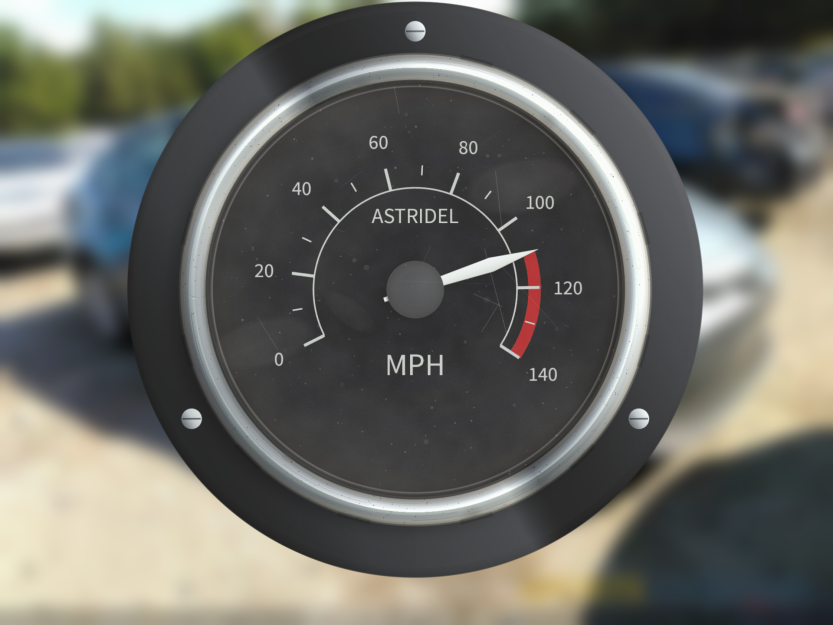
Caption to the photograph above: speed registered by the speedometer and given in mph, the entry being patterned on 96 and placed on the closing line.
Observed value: 110
